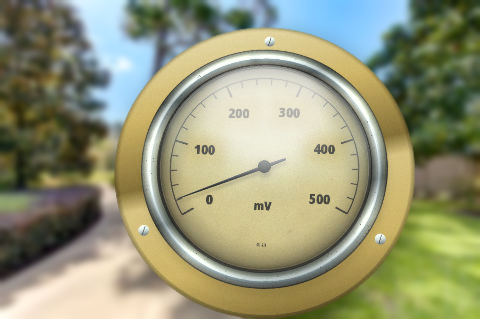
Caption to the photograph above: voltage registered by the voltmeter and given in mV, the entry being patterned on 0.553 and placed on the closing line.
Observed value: 20
